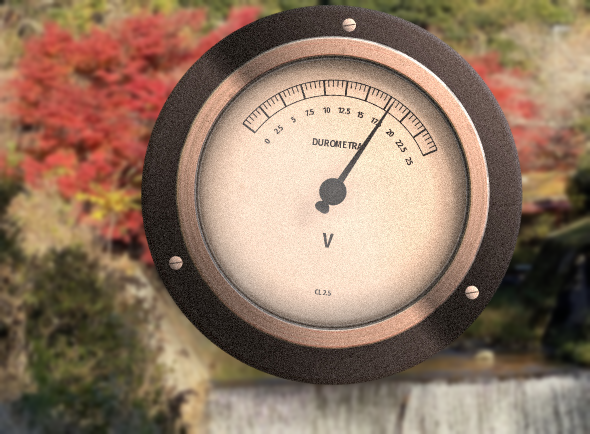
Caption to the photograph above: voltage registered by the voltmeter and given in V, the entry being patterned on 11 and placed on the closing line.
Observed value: 18
